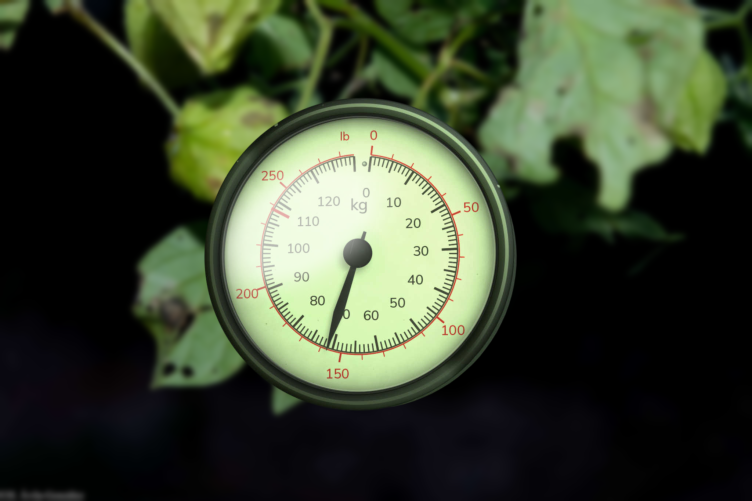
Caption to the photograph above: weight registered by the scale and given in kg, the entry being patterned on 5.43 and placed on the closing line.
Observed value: 71
